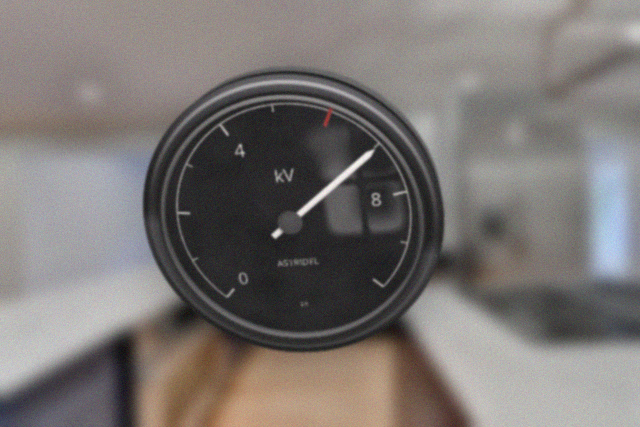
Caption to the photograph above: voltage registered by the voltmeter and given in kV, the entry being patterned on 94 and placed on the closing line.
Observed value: 7
